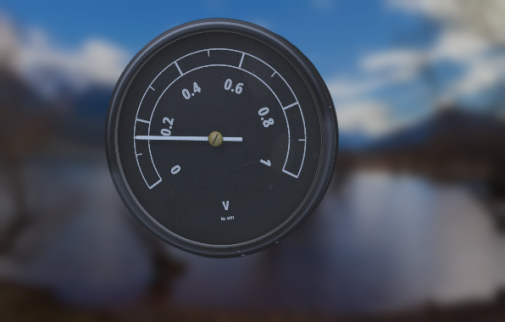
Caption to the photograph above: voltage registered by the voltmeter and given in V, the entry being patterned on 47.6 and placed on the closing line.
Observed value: 0.15
